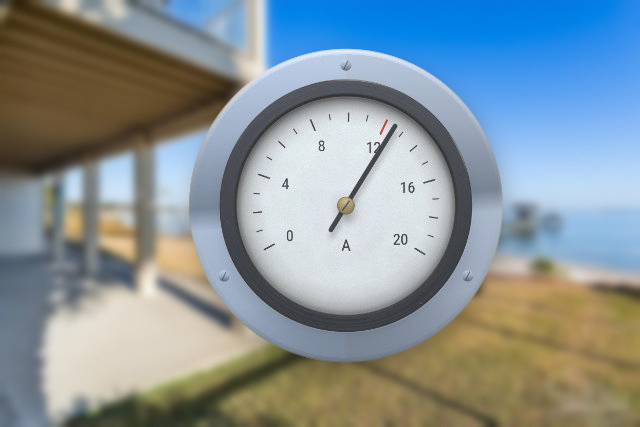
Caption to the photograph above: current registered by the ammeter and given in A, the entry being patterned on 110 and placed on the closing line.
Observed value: 12.5
